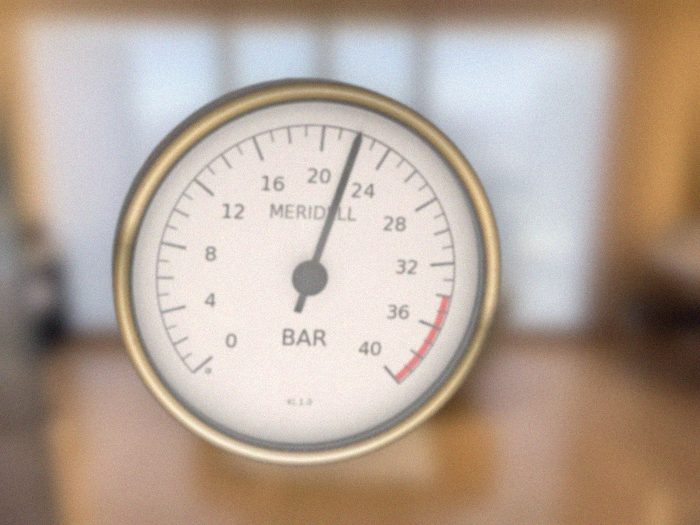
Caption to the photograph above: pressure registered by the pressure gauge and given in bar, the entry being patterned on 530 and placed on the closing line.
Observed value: 22
